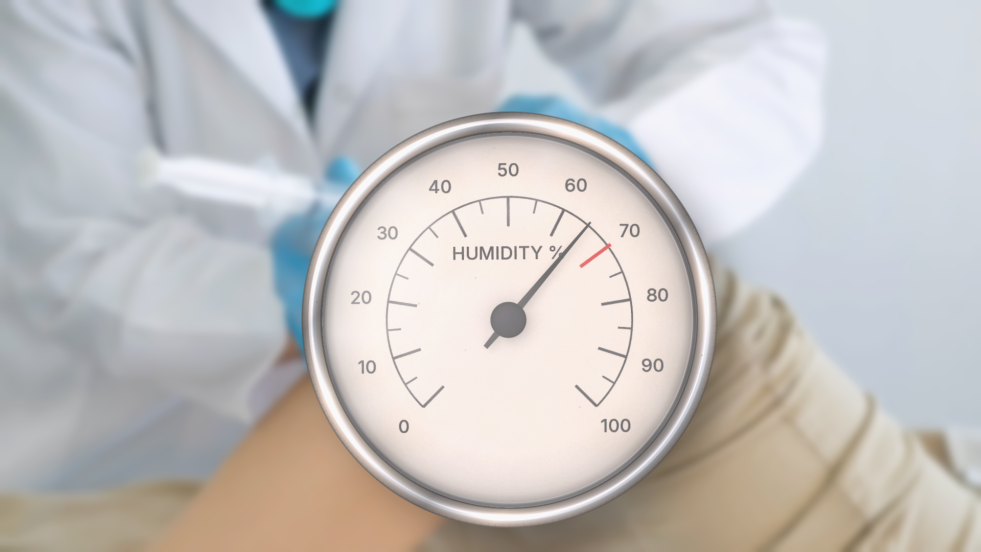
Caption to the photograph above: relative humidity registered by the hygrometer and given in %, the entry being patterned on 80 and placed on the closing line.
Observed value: 65
